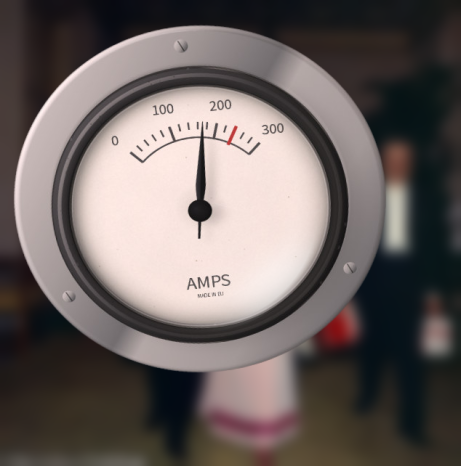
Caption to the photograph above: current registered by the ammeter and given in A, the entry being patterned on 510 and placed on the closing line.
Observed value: 170
